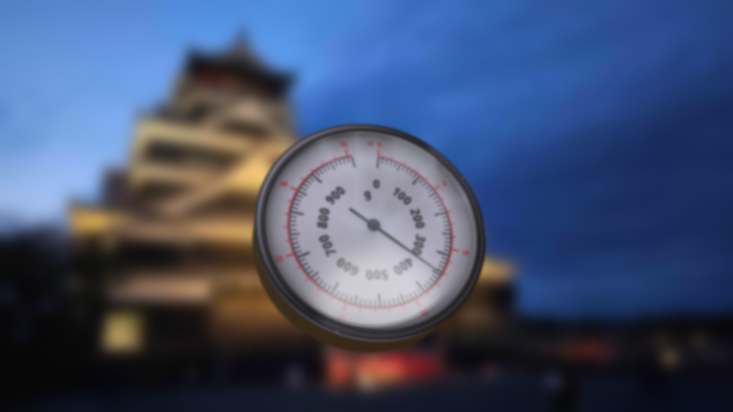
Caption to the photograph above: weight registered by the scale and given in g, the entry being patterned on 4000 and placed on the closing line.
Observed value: 350
